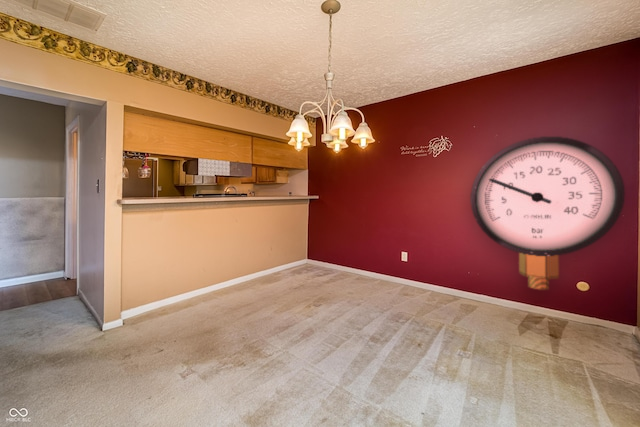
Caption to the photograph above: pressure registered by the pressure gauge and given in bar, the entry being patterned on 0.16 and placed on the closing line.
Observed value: 10
